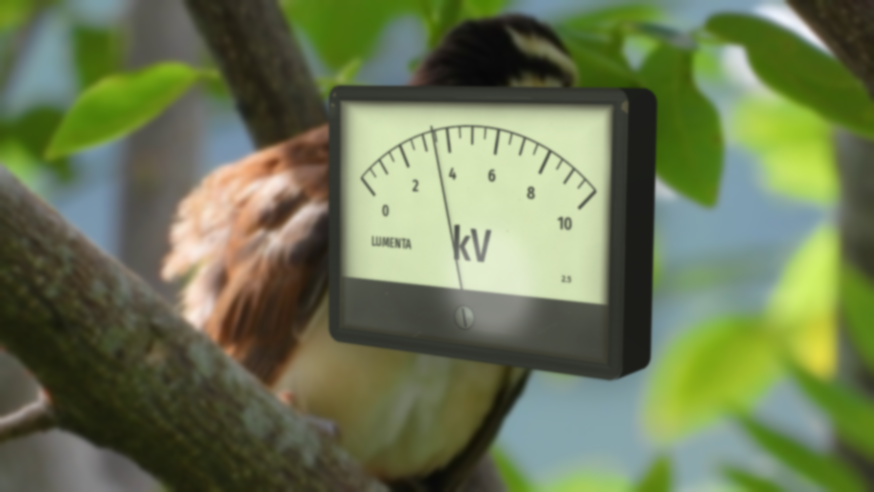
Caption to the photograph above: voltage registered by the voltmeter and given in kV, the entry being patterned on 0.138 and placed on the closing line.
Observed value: 3.5
